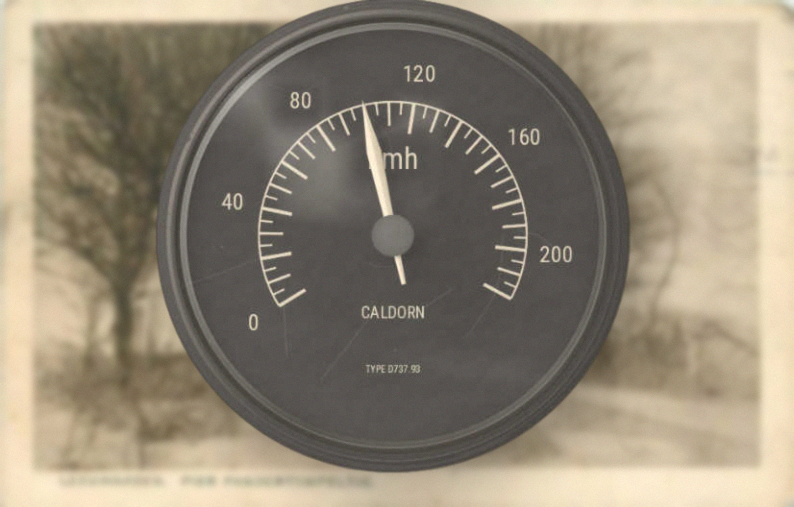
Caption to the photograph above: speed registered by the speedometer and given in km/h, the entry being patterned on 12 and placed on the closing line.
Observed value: 100
